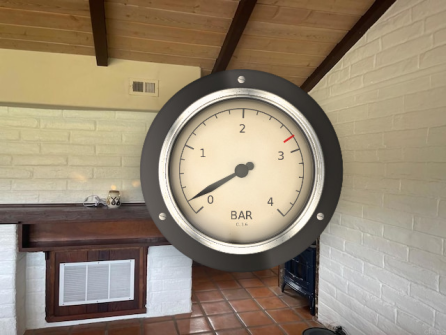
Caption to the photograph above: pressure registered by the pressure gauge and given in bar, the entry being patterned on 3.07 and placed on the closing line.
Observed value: 0.2
